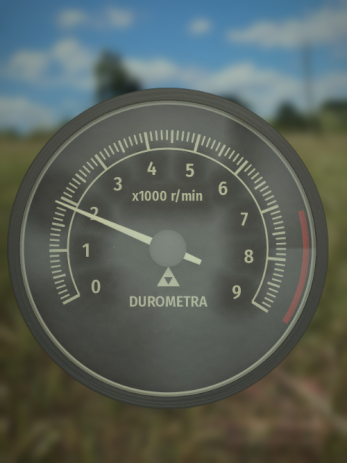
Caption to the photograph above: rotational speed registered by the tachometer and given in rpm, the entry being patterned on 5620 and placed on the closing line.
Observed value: 1900
